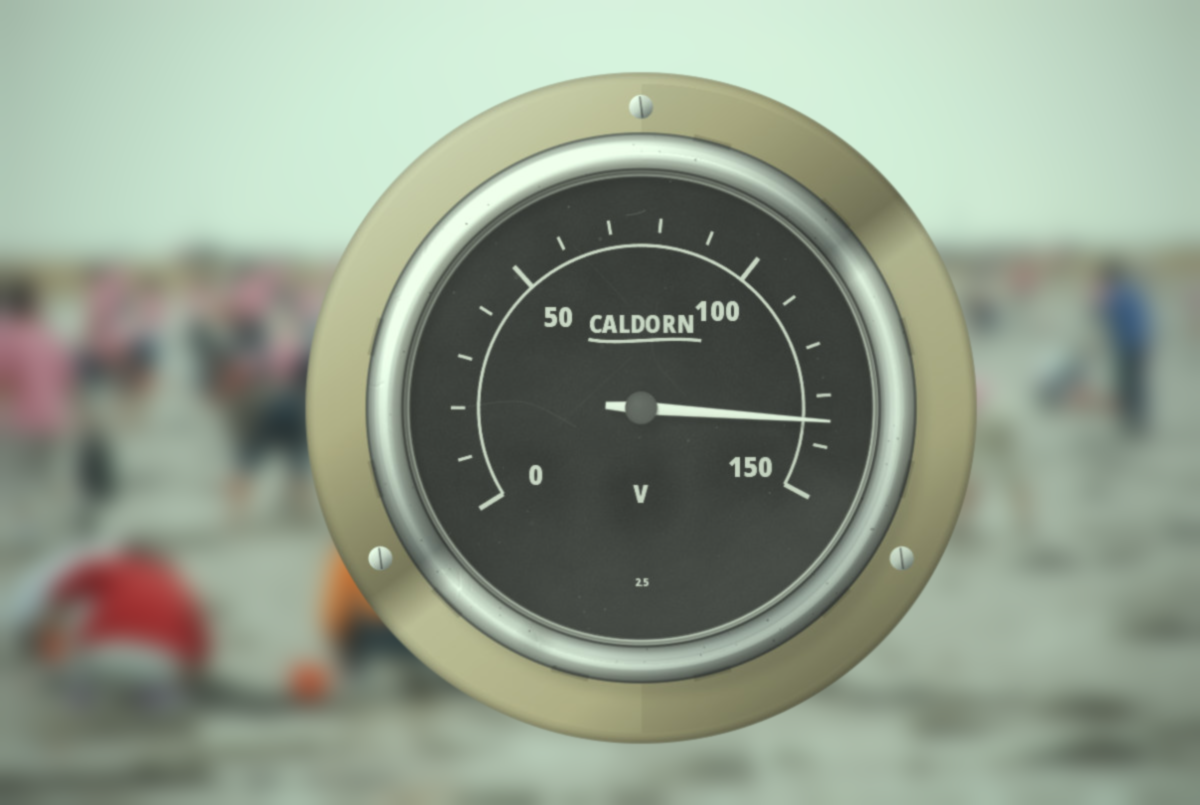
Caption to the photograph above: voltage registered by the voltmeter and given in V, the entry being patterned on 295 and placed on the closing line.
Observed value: 135
